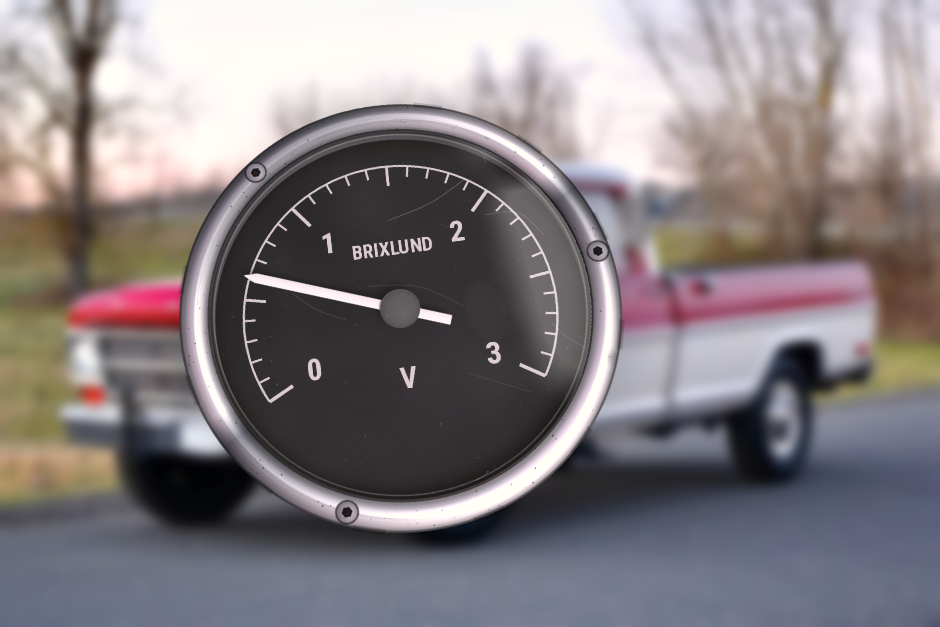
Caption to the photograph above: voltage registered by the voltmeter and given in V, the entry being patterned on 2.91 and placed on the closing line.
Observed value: 0.6
